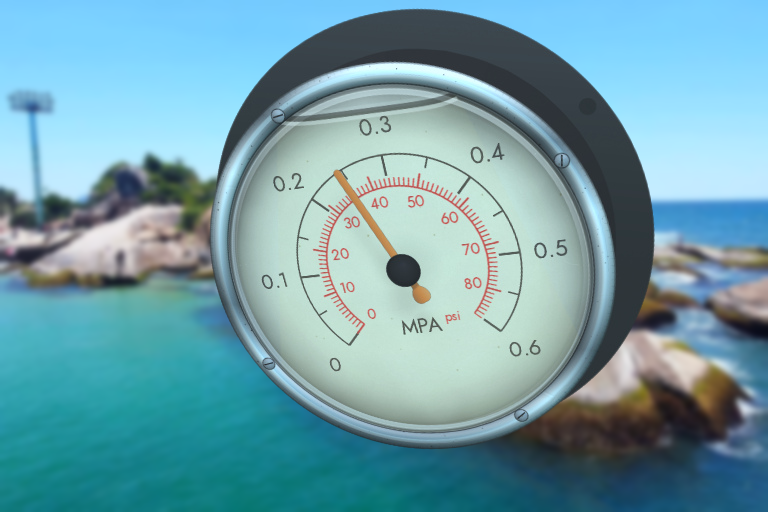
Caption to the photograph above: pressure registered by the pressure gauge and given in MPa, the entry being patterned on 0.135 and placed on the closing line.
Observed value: 0.25
